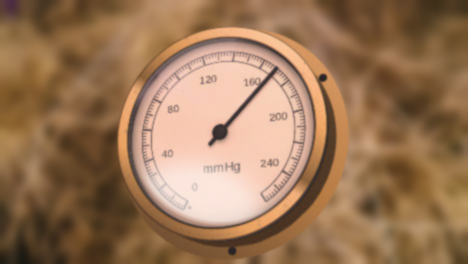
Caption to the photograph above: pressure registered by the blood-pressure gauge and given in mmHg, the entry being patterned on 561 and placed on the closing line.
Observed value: 170
